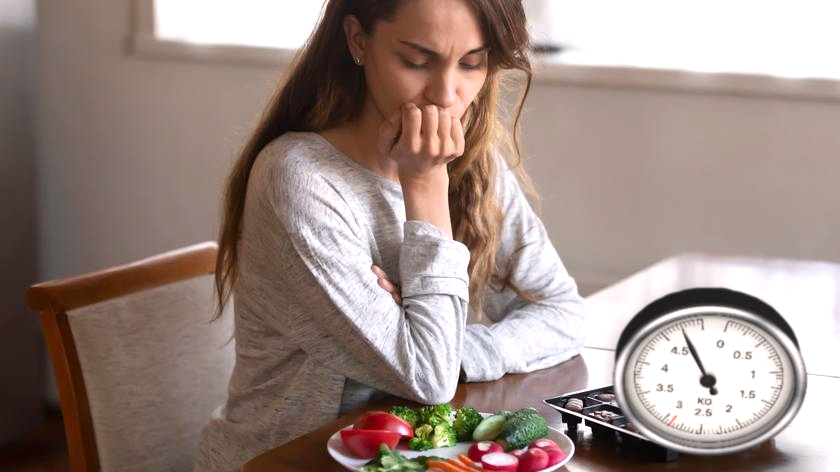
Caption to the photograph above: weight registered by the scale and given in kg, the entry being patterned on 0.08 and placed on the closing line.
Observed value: 4.75
